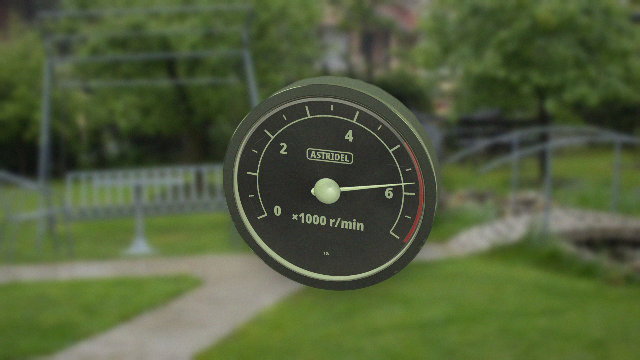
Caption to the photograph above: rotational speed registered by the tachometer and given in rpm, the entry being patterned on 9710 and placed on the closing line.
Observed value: 5750
